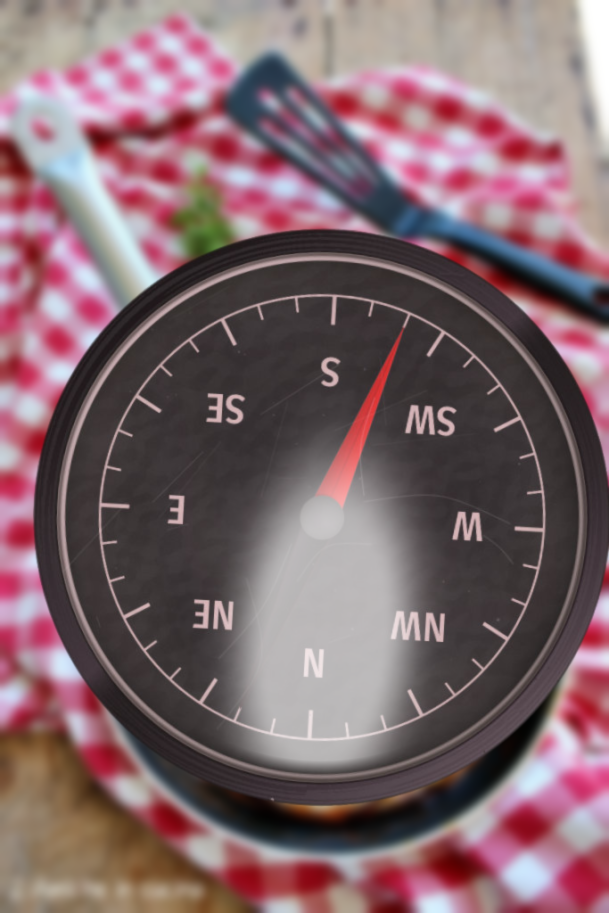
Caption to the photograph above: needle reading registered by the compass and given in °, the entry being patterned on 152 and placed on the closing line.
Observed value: 200
